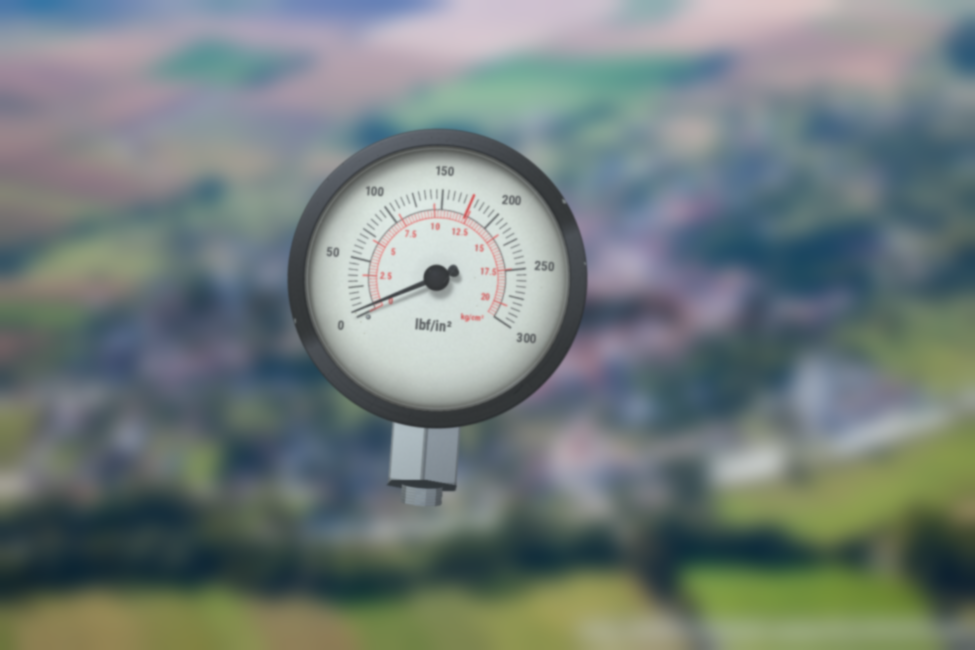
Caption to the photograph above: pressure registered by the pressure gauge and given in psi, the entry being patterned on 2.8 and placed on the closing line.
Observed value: 5
